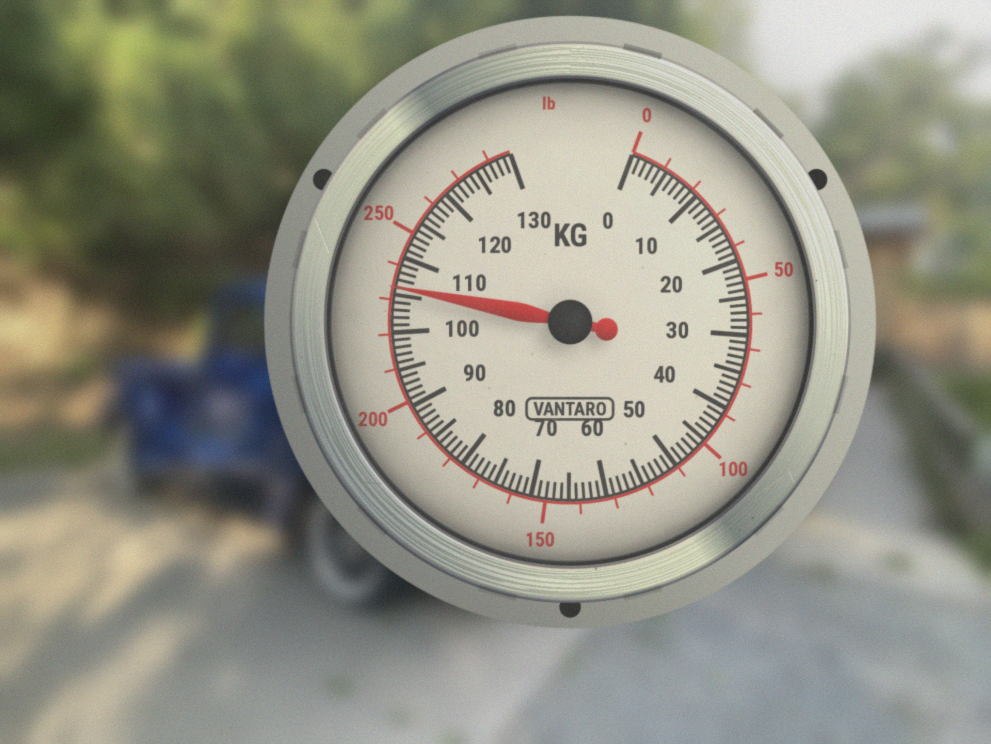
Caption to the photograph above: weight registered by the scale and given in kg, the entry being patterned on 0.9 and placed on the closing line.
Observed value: 106
